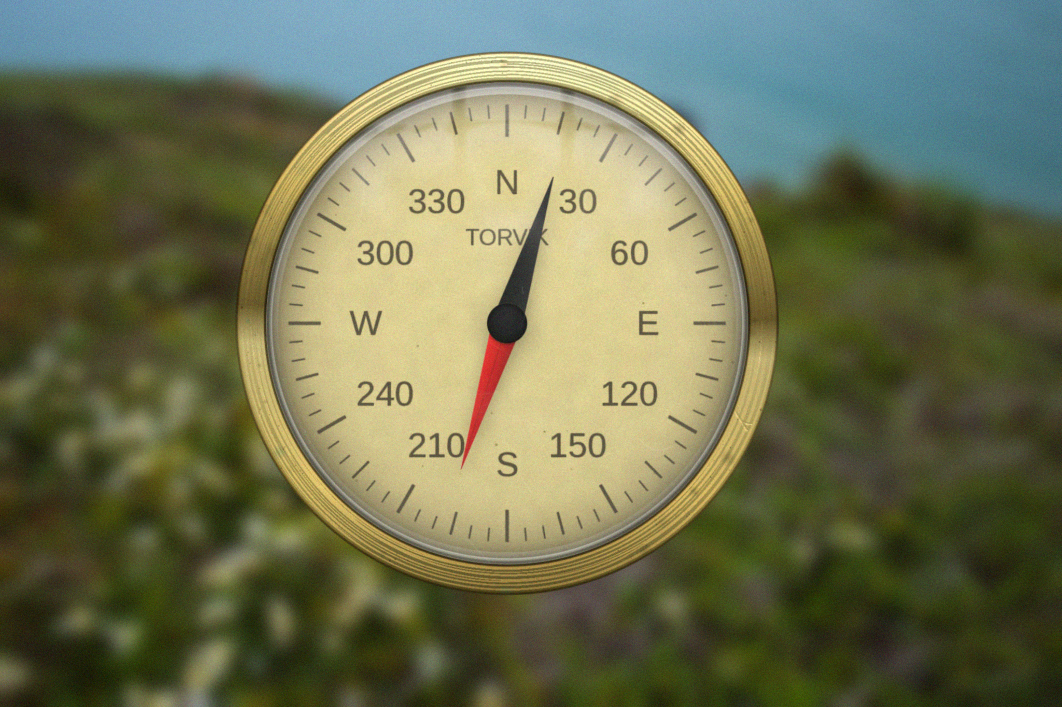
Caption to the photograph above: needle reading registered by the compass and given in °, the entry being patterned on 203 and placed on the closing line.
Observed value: 197.5
